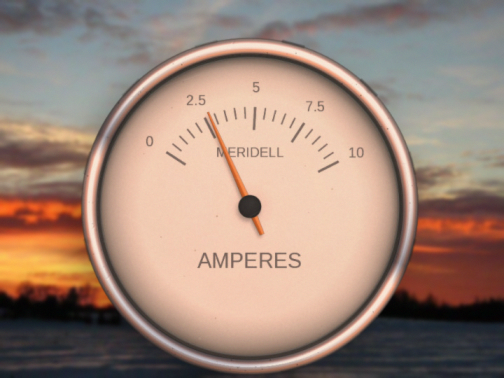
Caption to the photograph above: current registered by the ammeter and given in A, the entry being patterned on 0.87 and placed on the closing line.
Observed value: 2.75
